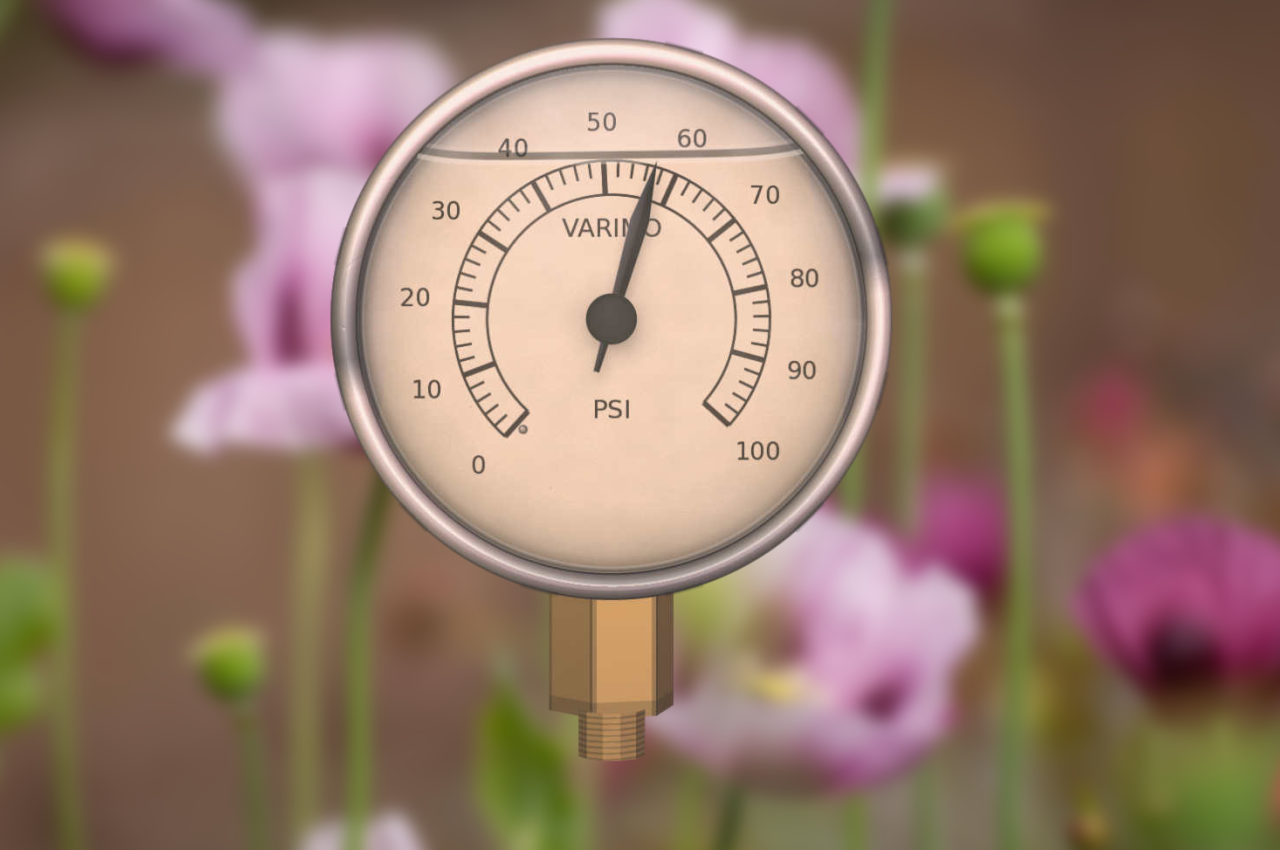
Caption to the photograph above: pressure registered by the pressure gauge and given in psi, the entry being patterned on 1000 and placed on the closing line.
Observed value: 57
